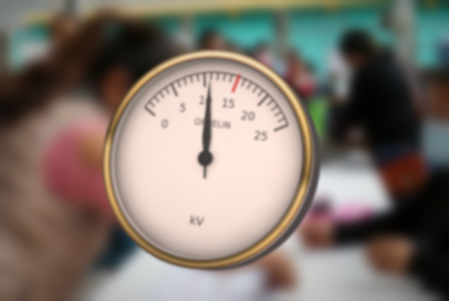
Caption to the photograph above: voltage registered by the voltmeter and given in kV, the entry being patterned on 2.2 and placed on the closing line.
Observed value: 11
